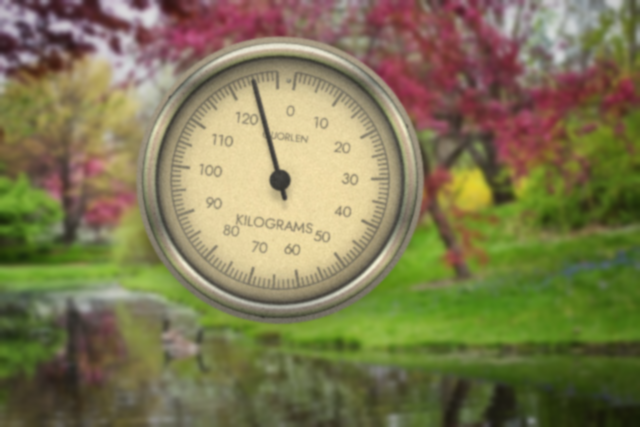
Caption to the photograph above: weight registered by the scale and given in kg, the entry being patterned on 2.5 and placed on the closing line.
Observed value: 125
